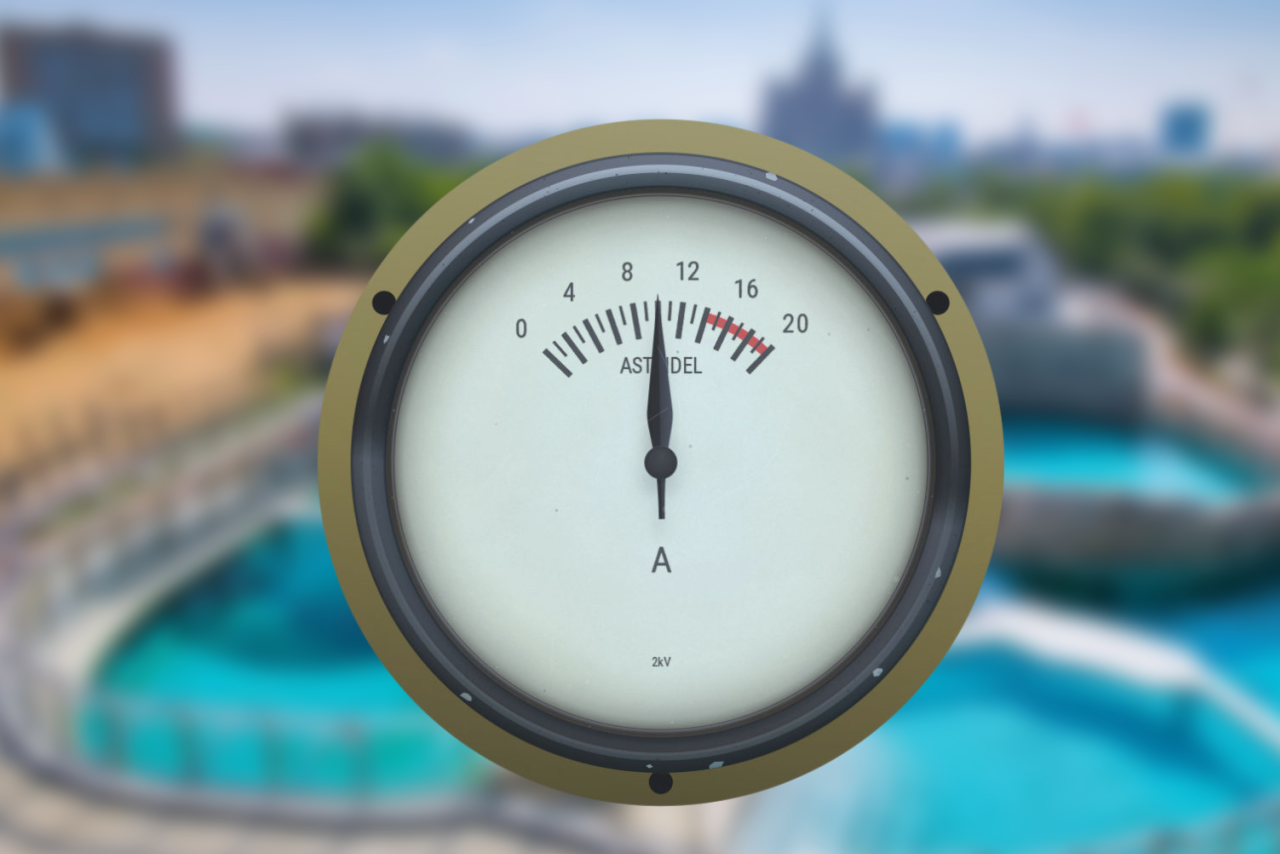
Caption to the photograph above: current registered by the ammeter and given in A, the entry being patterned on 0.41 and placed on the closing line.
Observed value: 10
